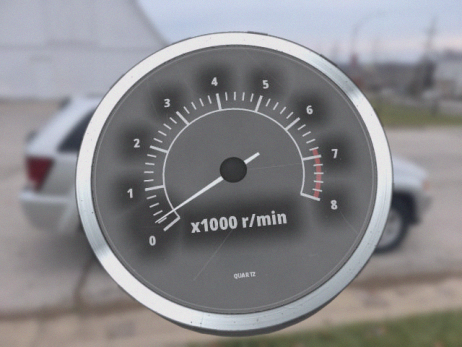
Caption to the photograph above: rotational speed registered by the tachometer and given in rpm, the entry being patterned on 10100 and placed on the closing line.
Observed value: 200
